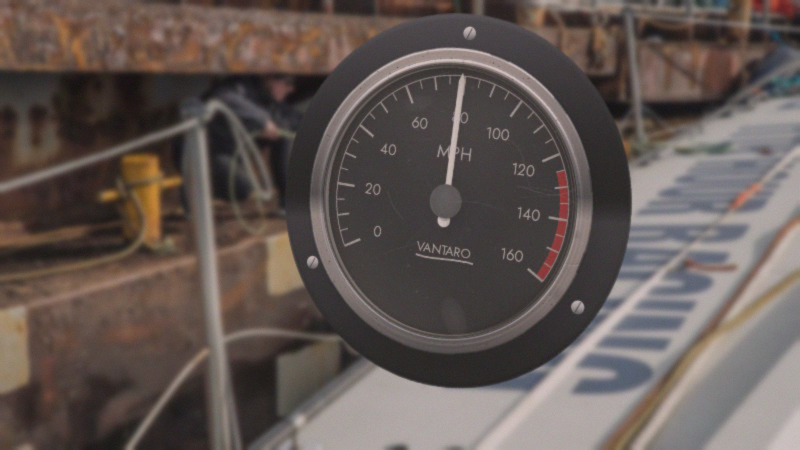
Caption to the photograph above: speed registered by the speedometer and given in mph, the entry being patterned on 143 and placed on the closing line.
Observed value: 80
